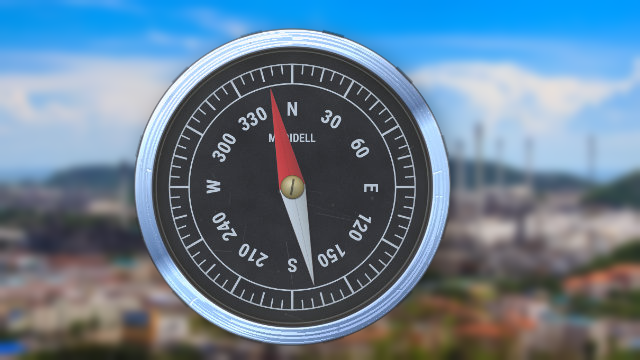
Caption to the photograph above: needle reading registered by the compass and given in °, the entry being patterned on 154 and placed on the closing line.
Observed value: 347.5
